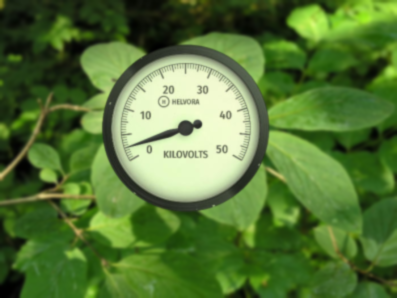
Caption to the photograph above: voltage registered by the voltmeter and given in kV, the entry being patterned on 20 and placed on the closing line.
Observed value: 2.5
